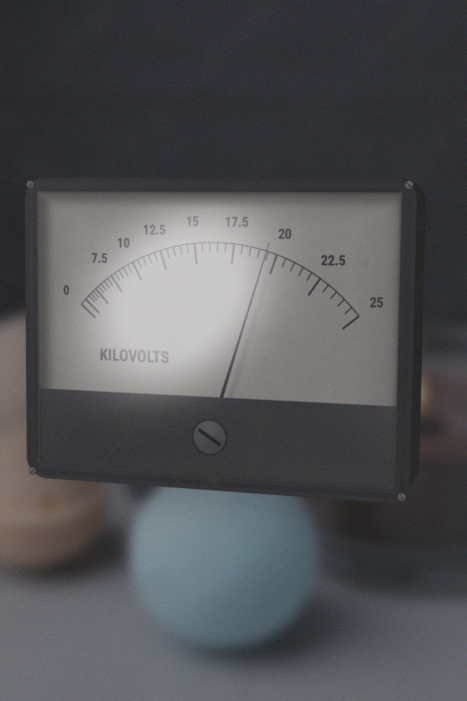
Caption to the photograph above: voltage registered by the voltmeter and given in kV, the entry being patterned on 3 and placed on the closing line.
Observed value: 19.5
